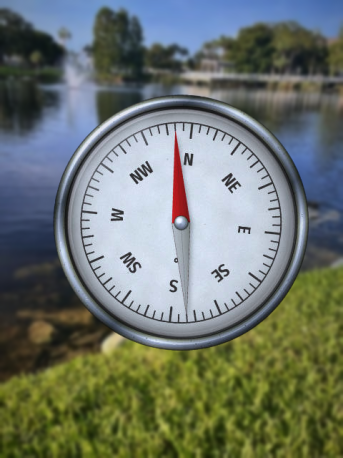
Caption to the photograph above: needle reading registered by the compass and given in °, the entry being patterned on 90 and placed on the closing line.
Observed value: 350
